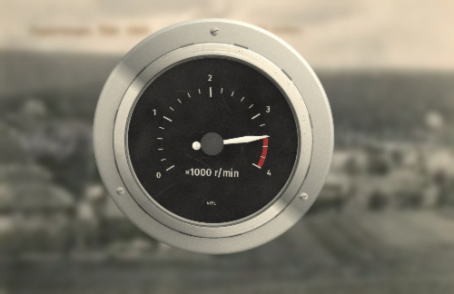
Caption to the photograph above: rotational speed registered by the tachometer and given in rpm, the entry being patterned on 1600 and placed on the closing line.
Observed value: 3400
